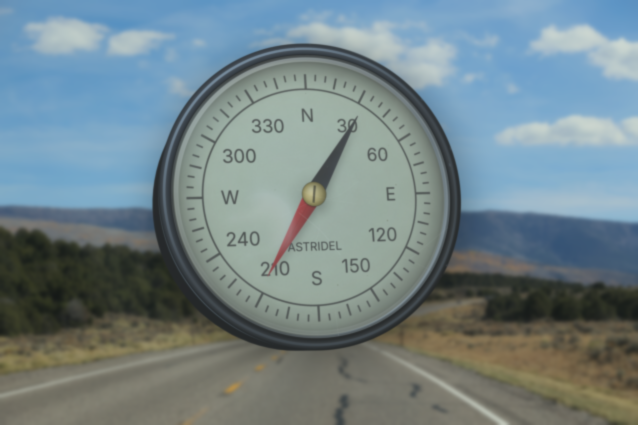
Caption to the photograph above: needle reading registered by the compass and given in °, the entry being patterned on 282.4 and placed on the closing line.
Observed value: 212.5
